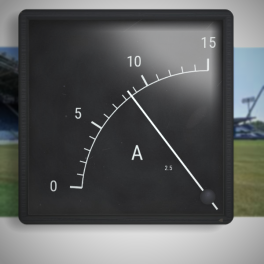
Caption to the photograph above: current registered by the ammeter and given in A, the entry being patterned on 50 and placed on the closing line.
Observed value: 8.5
